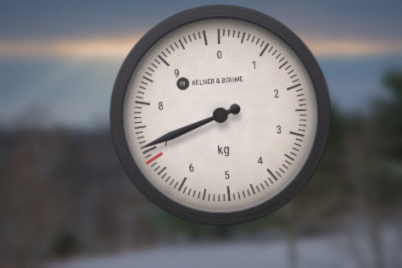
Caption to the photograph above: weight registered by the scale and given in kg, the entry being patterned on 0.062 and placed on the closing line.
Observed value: 7.1
